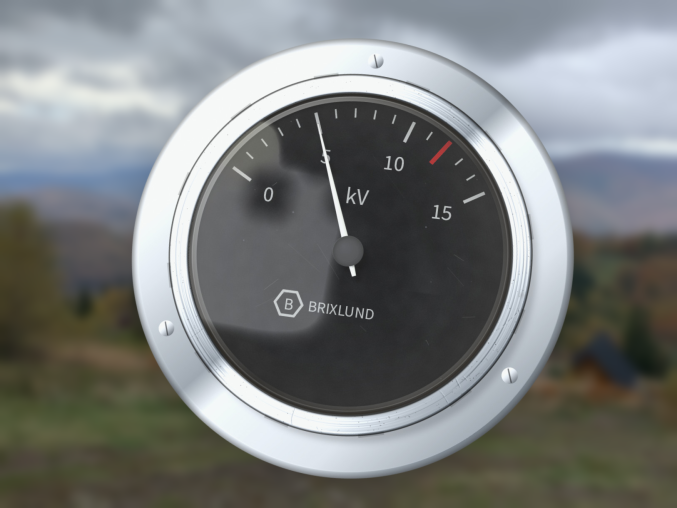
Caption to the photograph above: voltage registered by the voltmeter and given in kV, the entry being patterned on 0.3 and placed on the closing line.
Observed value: 5
